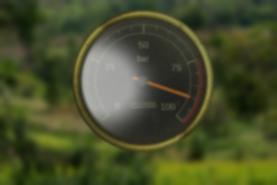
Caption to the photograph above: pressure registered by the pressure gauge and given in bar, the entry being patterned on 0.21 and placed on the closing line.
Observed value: 90
